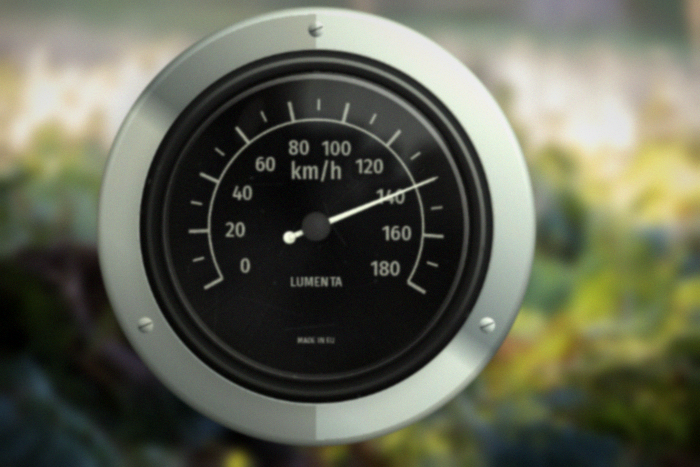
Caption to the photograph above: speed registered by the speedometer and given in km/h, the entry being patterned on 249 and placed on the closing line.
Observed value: 140
